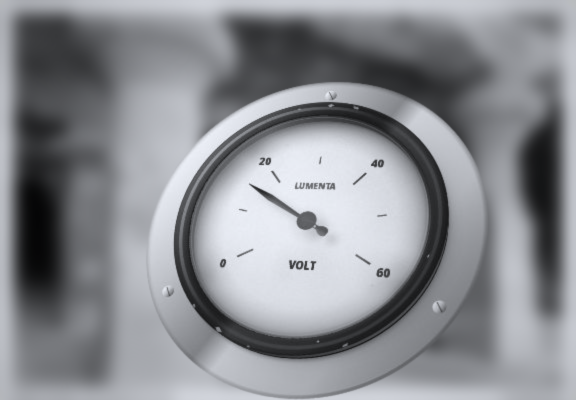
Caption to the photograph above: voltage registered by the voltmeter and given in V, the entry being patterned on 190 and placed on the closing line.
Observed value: 15
